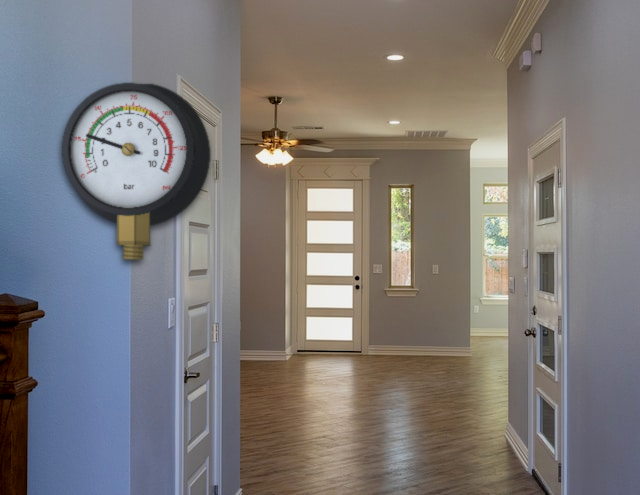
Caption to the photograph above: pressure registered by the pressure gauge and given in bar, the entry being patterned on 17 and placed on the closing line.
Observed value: 2
